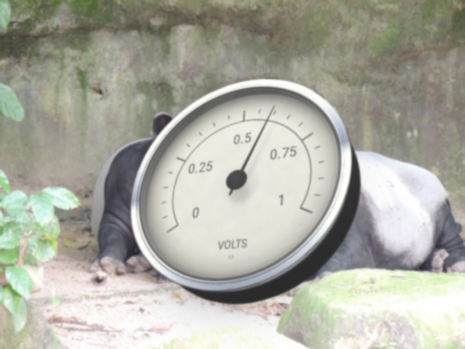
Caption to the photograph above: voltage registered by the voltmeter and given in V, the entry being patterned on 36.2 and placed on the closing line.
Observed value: 0.6
